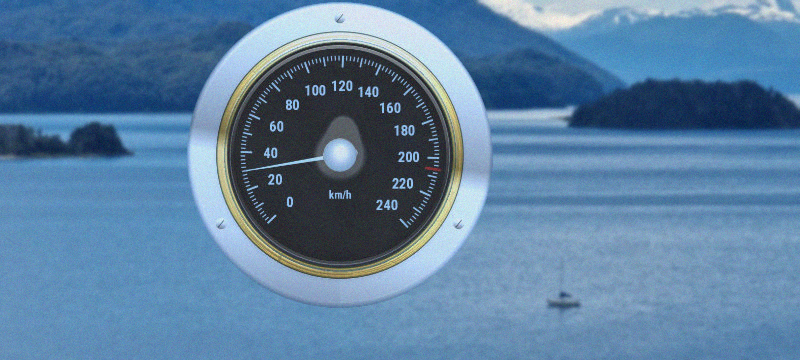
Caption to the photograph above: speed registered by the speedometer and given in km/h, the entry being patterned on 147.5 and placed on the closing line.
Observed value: 30
